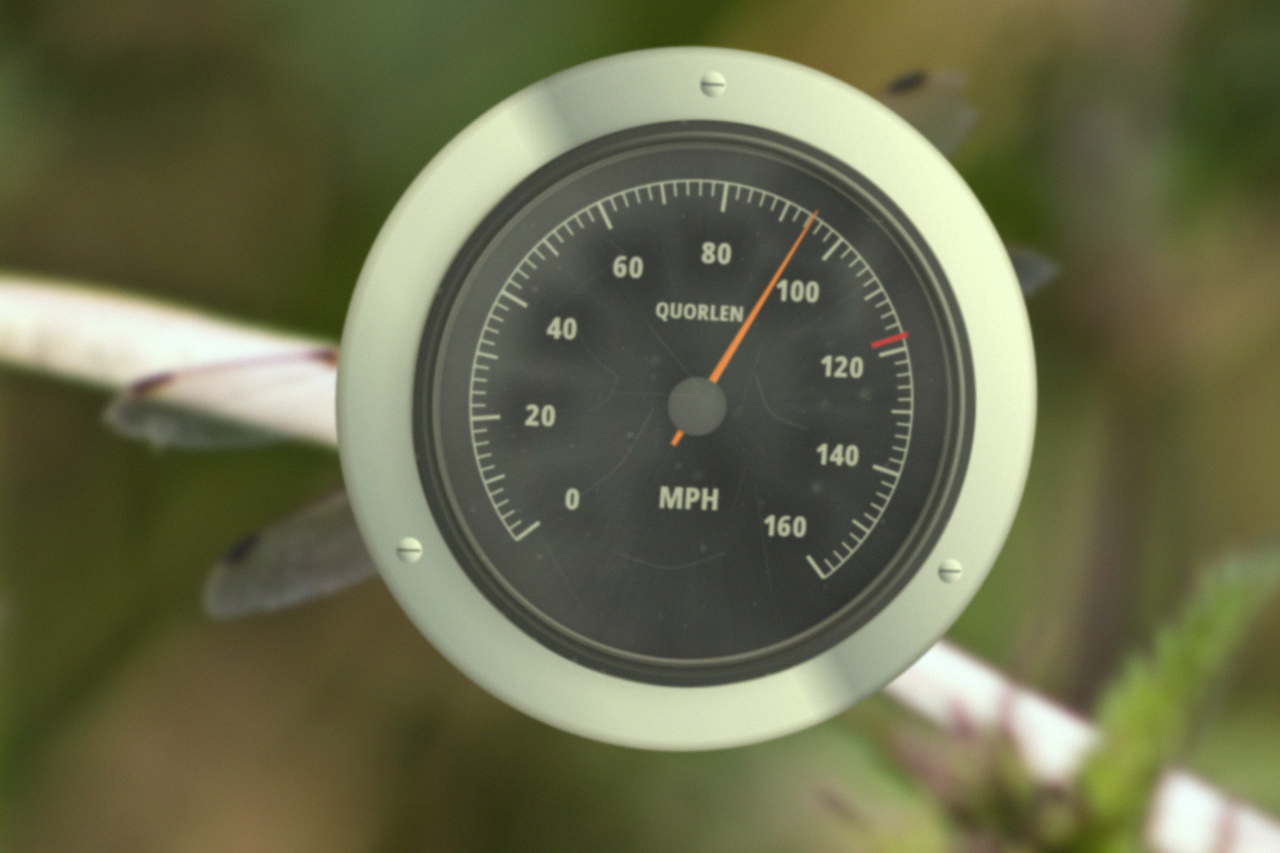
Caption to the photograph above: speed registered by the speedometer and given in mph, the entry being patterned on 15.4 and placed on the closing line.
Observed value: 94
